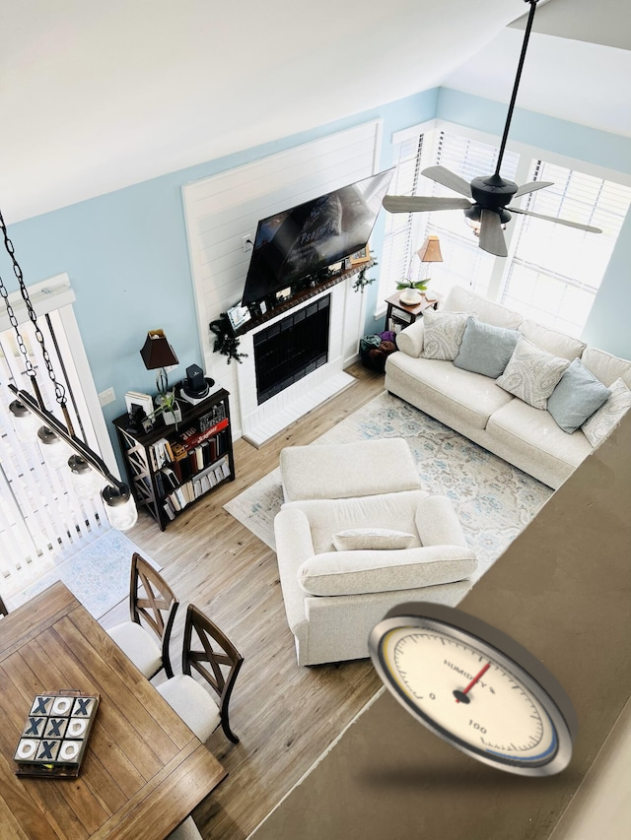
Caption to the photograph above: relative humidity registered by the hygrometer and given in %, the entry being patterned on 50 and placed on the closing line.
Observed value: 52
